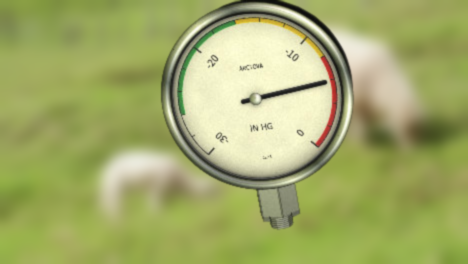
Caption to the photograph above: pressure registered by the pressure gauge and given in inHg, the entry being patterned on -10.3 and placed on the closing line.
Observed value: -6
